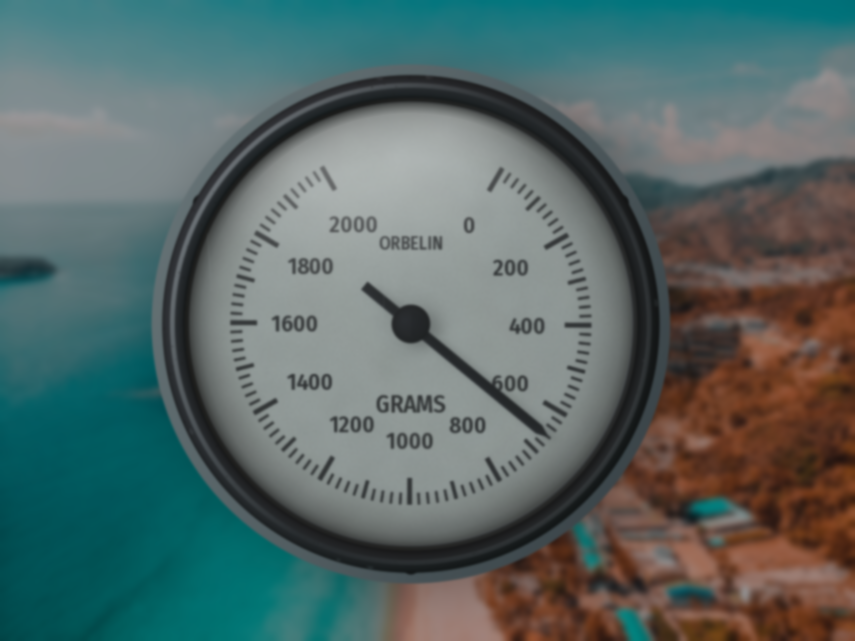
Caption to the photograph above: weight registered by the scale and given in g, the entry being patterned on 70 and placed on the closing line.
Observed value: 660
